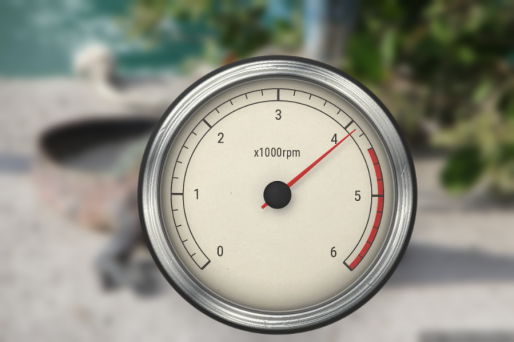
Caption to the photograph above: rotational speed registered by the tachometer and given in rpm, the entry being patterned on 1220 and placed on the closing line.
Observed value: 4100
